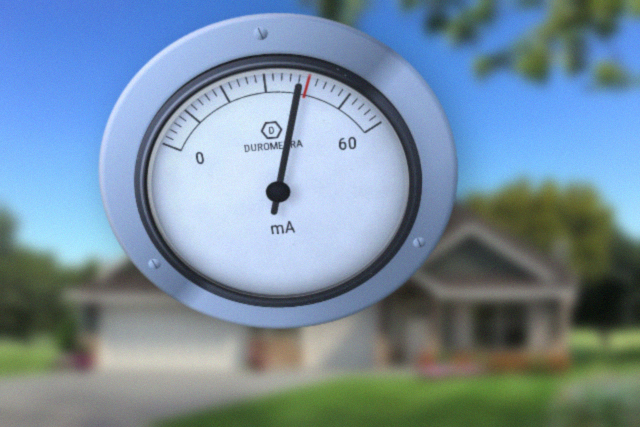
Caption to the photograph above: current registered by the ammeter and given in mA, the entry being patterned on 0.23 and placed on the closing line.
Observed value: 38
